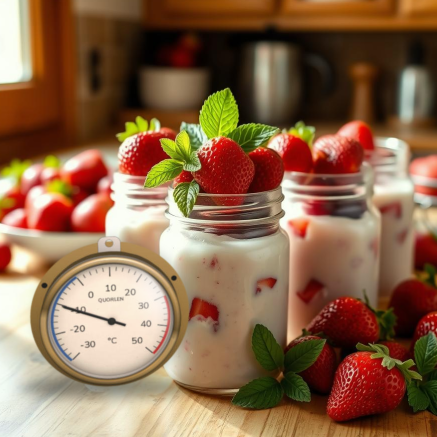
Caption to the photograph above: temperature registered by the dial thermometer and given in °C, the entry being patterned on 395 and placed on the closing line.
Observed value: -10
